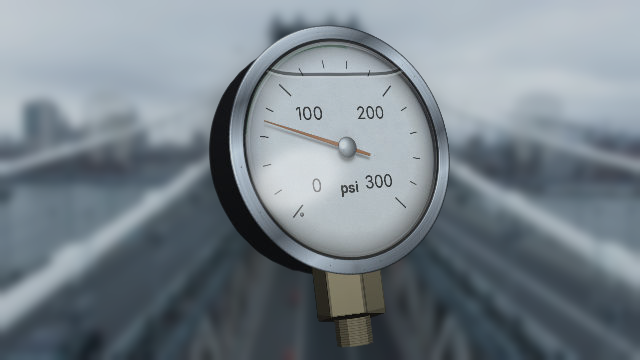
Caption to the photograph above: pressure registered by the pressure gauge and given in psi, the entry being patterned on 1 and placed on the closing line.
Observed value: 70
